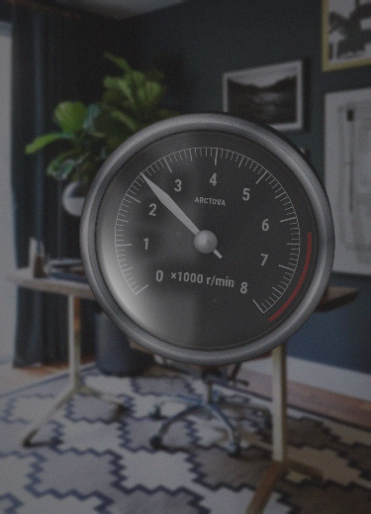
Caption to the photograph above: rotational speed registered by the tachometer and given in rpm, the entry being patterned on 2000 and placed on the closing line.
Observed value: 2500
